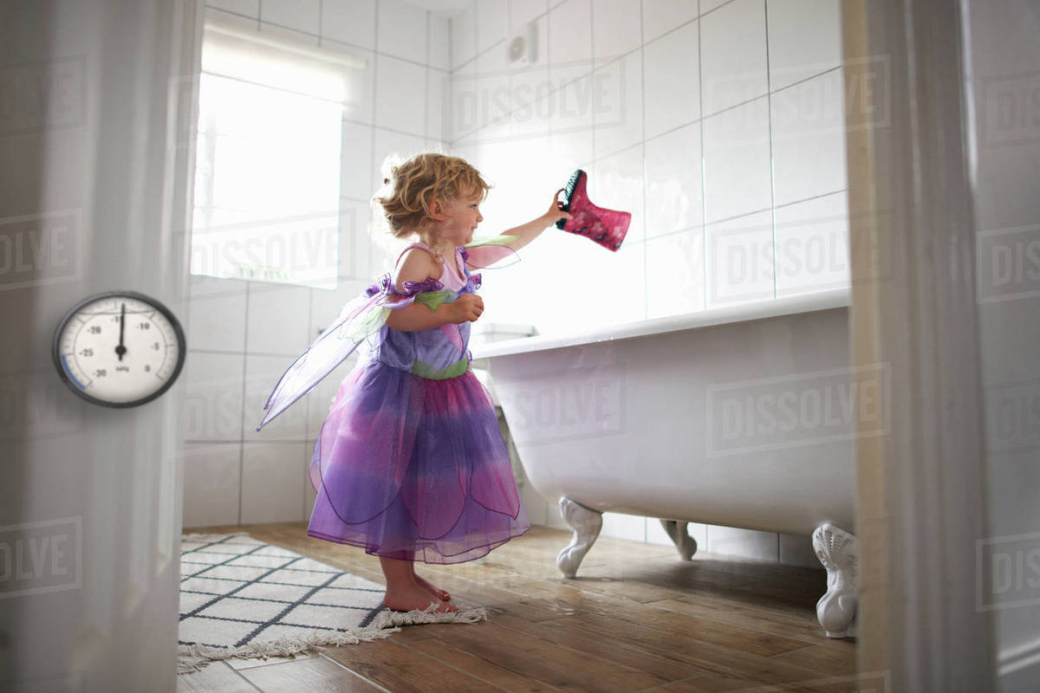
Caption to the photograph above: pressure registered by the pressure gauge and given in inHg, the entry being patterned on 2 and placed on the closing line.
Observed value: -14
